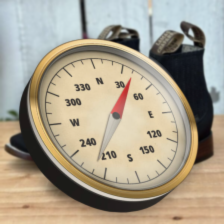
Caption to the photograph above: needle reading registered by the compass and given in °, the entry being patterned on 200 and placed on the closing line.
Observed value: 40
